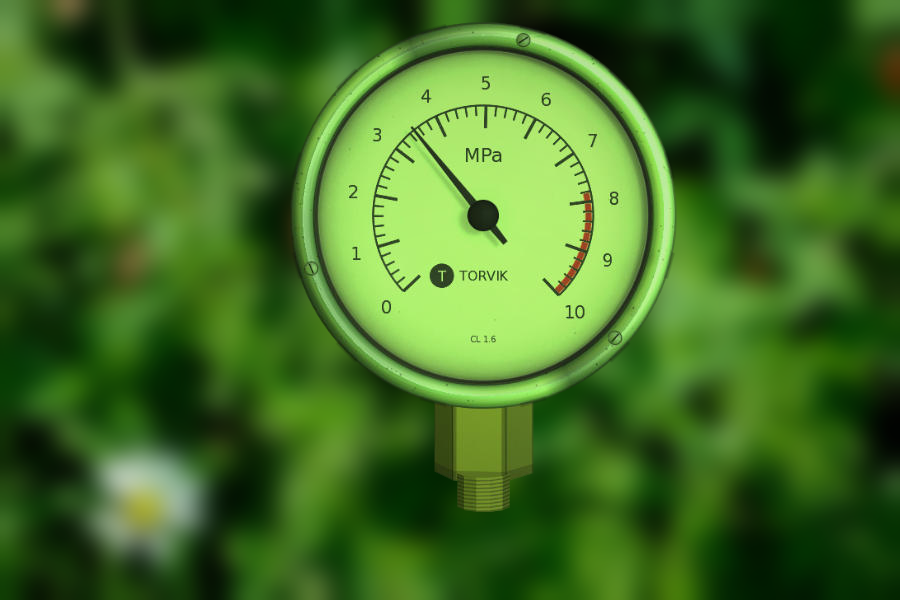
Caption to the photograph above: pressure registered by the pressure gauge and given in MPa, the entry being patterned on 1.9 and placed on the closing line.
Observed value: 3.5
